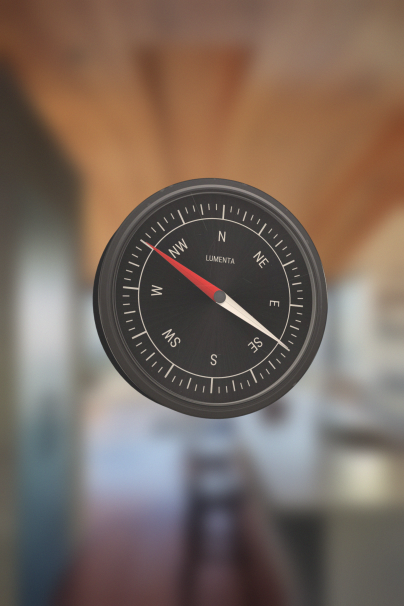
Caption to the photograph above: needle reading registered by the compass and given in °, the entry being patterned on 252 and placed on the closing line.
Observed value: 300
